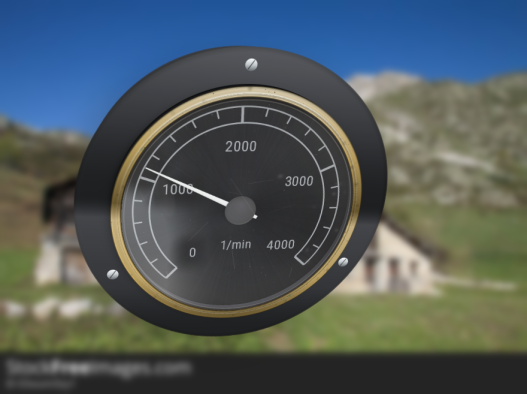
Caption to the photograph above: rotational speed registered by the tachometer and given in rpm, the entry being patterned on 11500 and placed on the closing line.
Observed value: 1100
